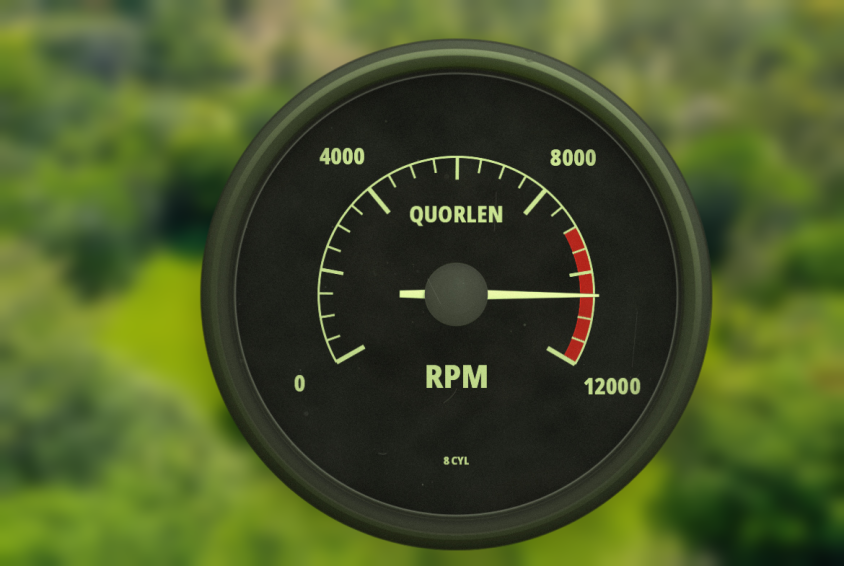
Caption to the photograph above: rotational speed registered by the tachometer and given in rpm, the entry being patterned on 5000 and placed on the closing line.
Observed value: 10500
